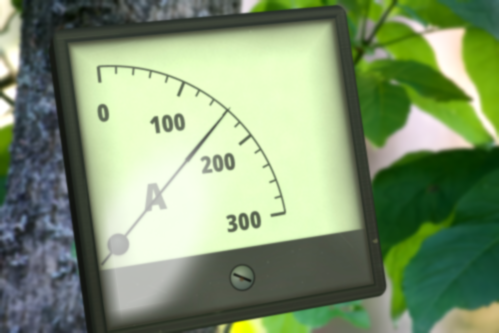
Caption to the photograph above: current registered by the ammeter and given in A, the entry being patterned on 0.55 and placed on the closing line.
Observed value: 160
